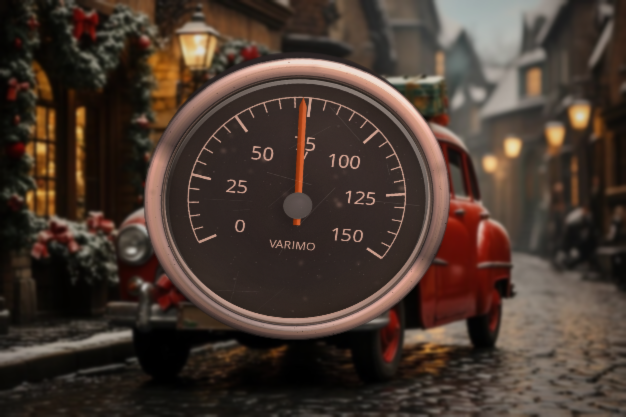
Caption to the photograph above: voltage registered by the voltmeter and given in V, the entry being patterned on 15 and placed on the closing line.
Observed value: 72.5
